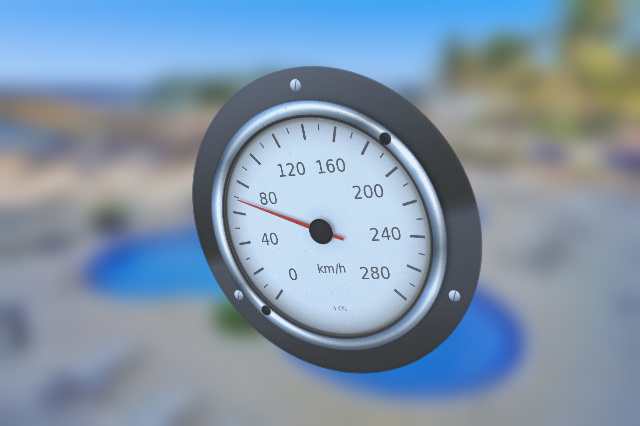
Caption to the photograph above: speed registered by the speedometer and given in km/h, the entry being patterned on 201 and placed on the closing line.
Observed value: 70
